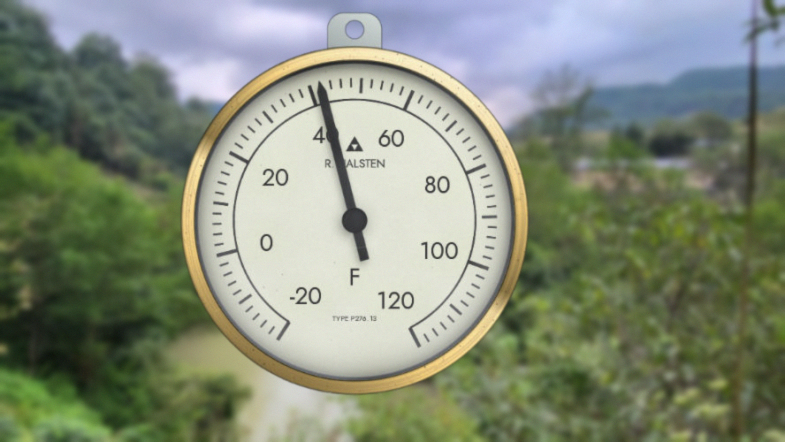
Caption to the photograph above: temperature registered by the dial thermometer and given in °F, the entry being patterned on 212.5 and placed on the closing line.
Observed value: 42
